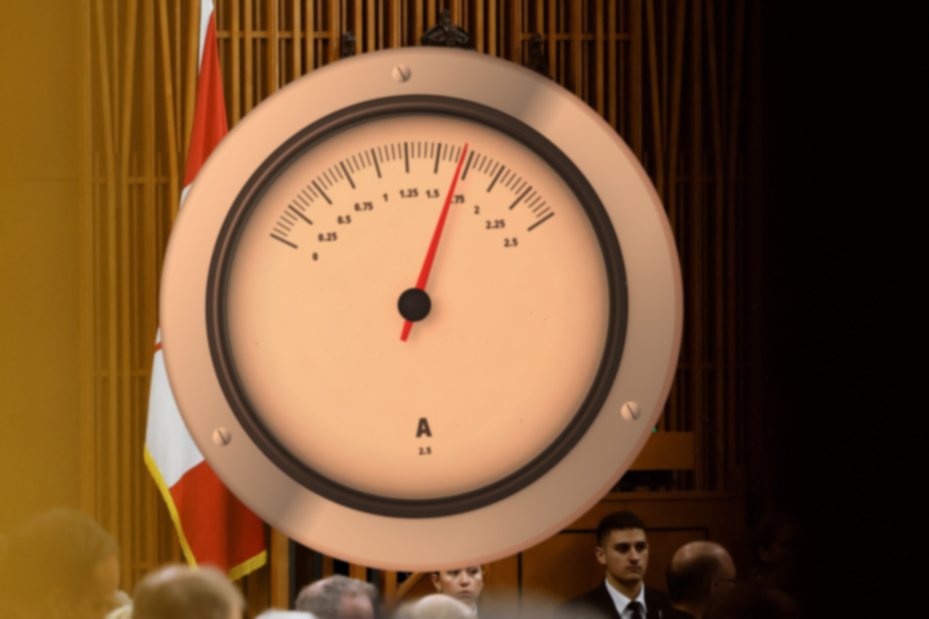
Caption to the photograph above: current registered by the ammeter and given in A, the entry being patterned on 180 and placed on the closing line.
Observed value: 1.7
